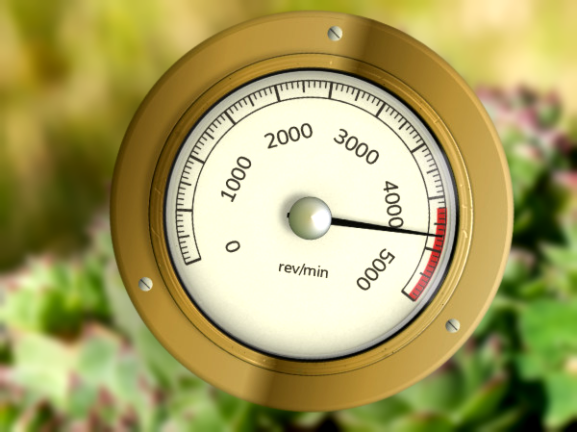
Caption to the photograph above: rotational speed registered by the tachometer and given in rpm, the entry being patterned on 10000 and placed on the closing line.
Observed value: 4350
